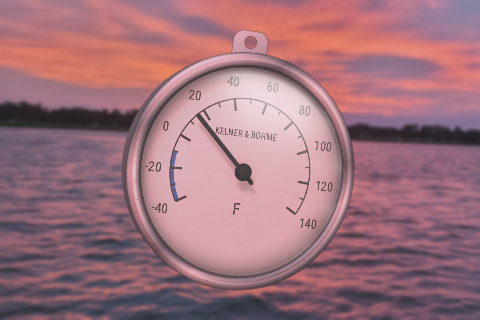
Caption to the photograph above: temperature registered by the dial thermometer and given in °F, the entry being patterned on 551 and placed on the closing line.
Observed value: 15
